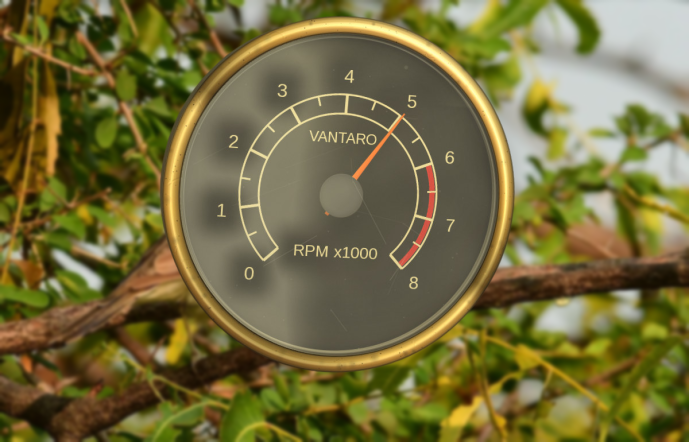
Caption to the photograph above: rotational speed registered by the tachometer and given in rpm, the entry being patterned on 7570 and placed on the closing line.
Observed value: 5000
